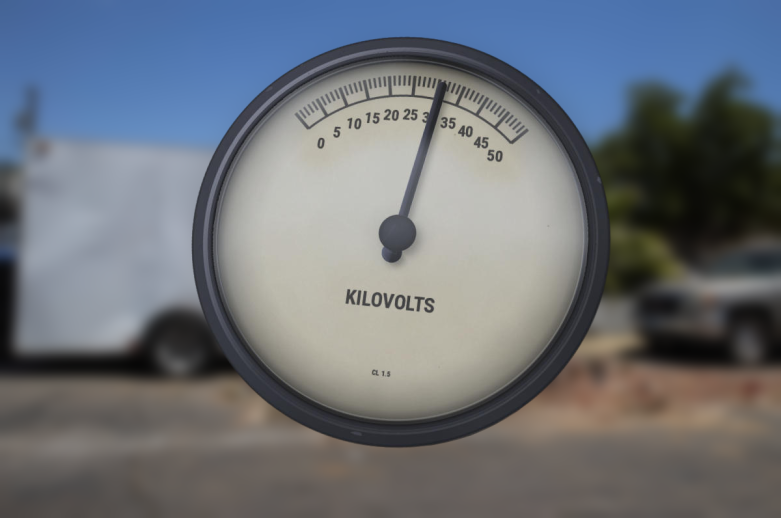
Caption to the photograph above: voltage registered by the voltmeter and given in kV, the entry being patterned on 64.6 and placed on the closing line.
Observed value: 31
